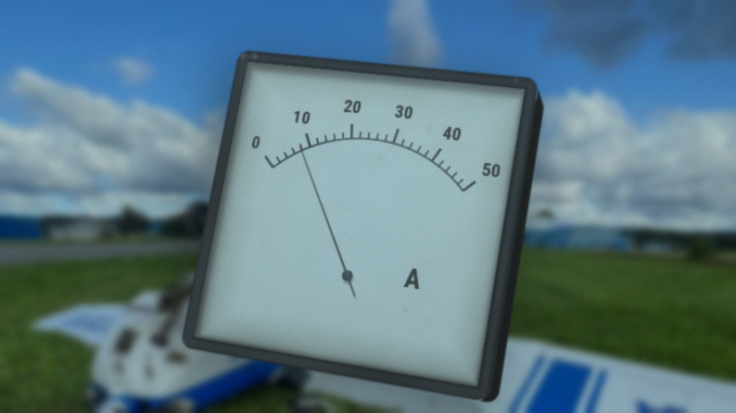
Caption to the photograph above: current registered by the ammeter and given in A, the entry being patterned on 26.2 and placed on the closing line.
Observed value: 8
